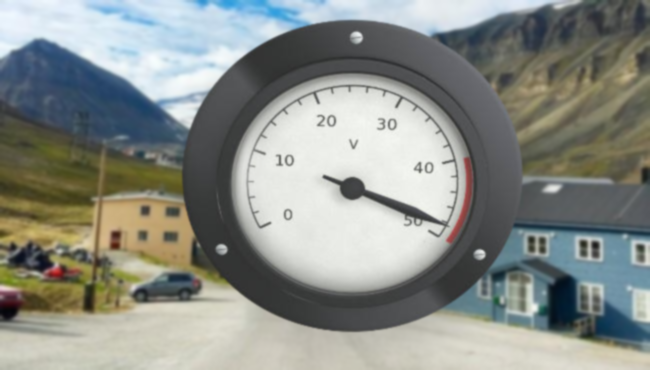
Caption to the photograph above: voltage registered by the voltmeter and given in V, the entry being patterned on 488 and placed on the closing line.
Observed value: 48
